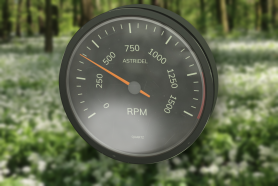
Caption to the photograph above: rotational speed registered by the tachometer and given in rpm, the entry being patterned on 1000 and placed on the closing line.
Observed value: 400
